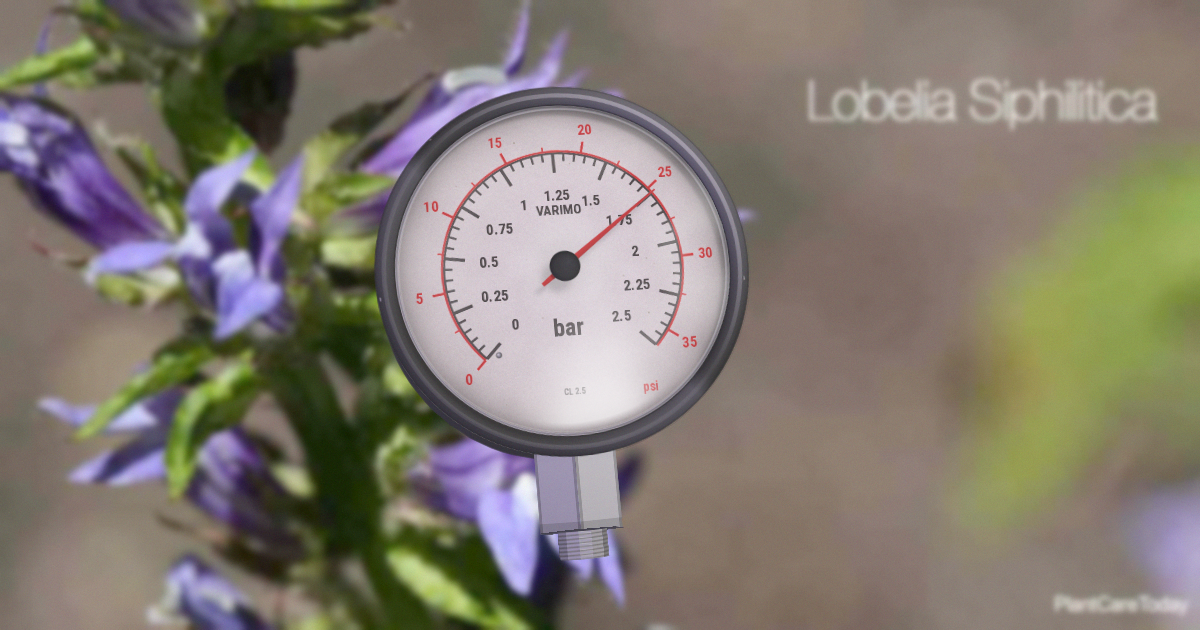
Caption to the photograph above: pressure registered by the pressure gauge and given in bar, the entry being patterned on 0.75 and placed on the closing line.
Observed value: 1.75
